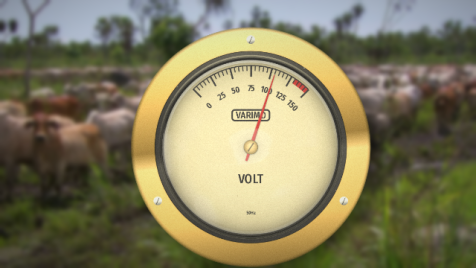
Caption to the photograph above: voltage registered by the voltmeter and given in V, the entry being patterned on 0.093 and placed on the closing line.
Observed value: 105
